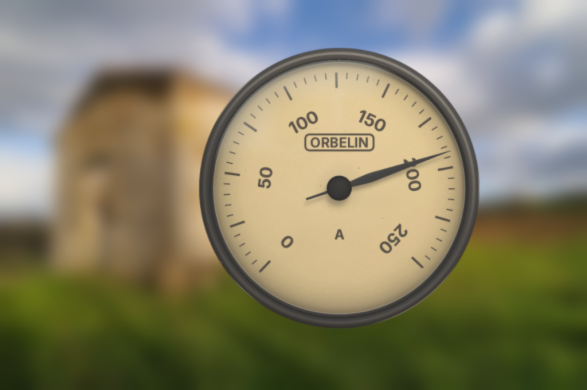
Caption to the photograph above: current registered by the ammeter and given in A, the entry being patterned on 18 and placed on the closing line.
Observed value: 192.5
